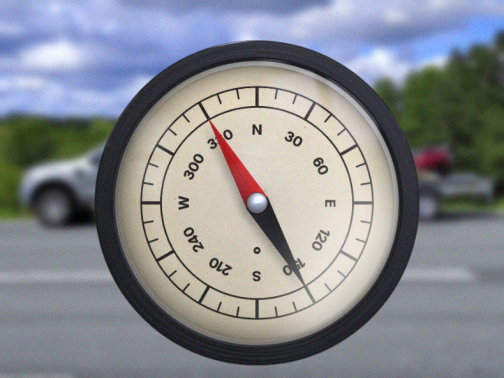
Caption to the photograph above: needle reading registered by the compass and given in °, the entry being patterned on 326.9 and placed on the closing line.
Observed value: 330
